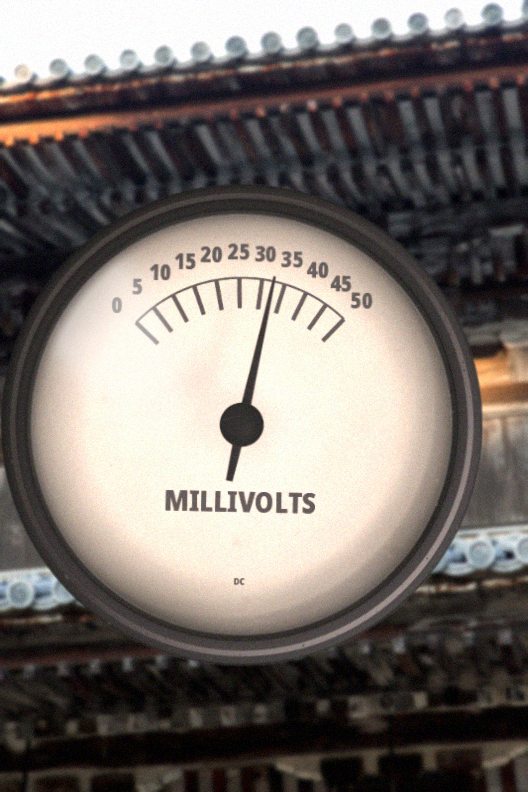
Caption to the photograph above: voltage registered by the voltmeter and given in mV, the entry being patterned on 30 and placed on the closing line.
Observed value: 32.5
